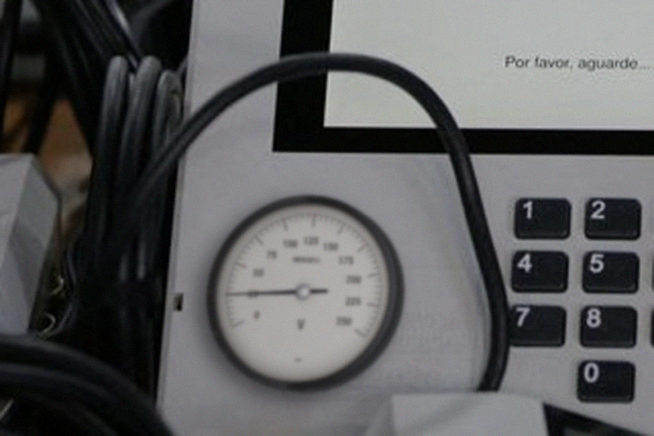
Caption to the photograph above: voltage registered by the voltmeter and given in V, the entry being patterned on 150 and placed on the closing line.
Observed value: 25
